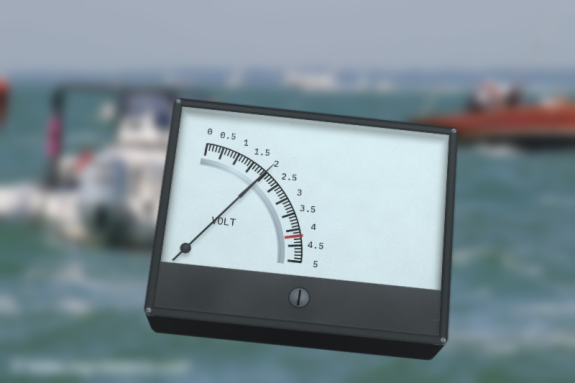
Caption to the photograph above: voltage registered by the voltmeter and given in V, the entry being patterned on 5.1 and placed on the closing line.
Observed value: 2
